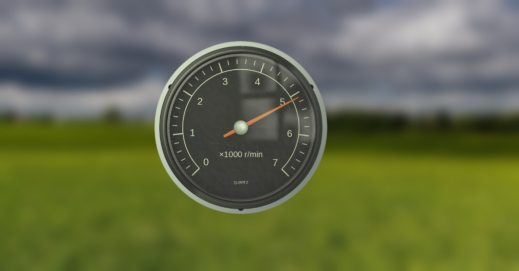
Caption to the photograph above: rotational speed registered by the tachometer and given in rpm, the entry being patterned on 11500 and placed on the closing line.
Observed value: 5100
